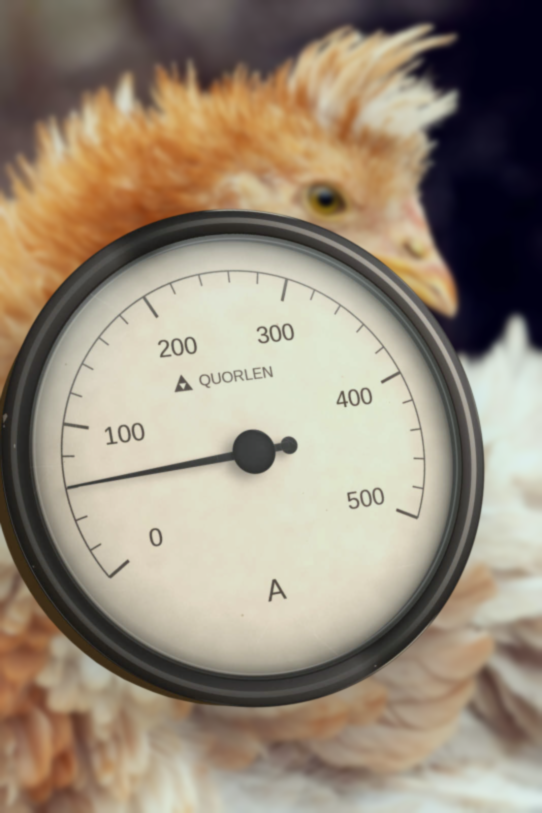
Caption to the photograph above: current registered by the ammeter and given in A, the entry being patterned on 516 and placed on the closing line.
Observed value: 60
